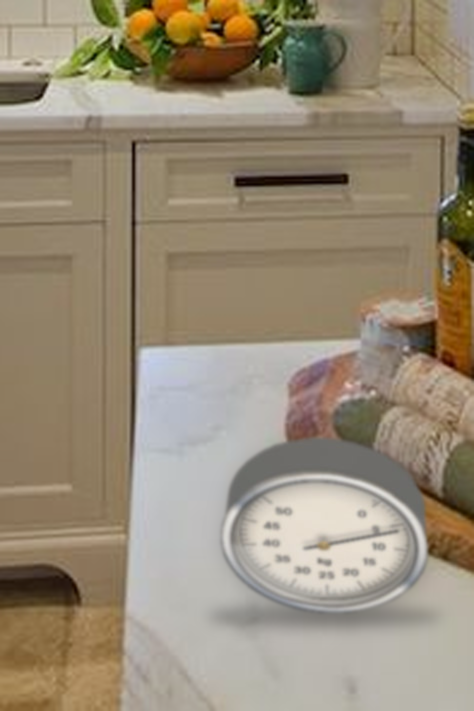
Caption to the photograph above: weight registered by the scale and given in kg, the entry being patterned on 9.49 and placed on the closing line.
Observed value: 5
